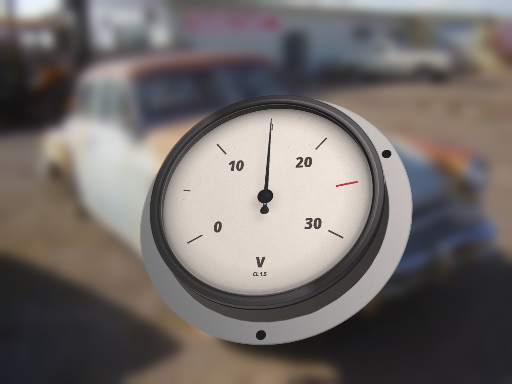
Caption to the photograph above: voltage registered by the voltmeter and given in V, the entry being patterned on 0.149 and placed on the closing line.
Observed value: 15
